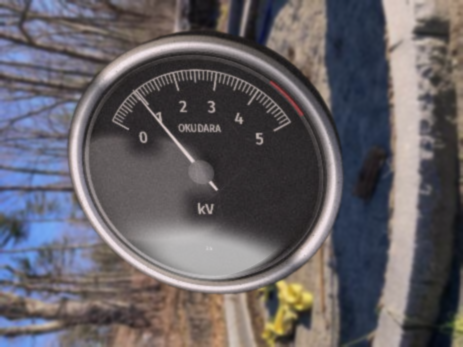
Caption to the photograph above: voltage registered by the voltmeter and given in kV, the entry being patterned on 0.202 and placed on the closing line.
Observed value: 1
